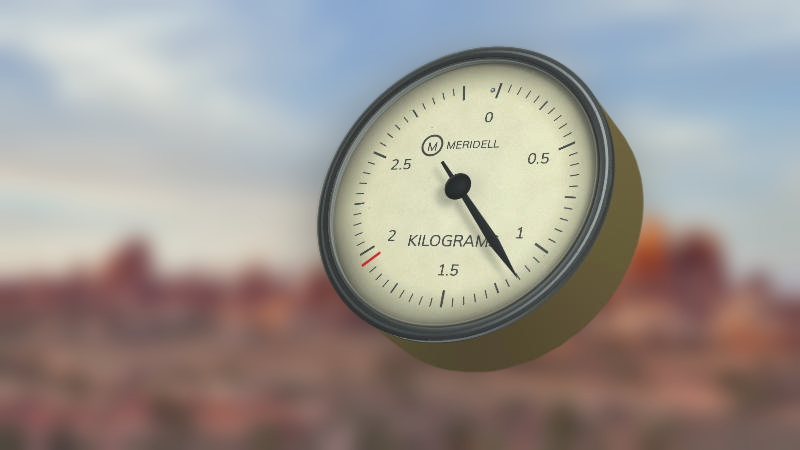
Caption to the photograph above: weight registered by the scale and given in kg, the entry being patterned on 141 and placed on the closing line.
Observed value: 1.15
